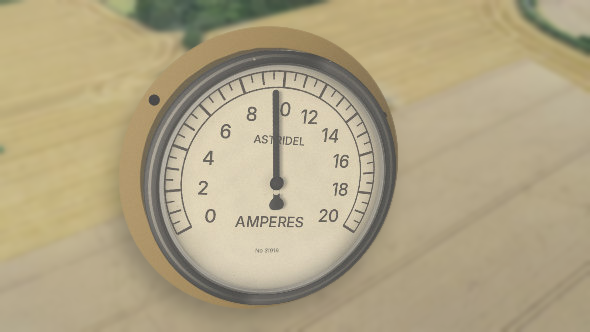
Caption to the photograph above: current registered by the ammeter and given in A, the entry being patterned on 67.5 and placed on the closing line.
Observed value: 9.5
